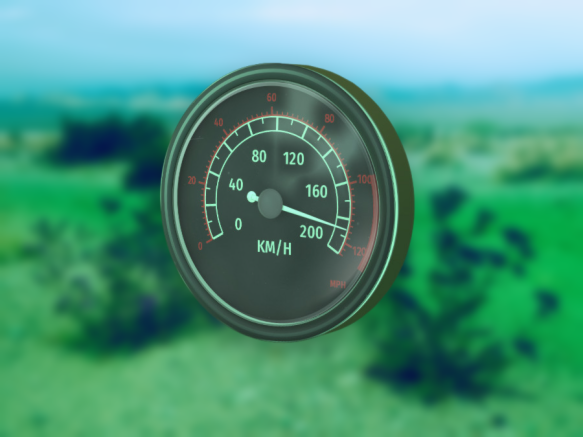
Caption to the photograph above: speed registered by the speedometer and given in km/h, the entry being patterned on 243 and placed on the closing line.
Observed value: 185
